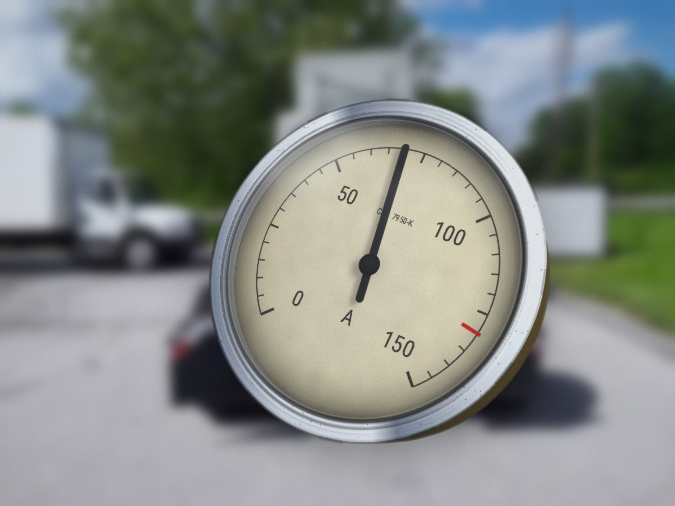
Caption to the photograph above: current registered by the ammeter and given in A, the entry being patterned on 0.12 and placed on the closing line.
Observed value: 70
